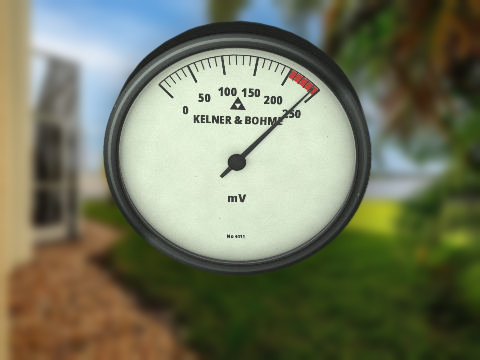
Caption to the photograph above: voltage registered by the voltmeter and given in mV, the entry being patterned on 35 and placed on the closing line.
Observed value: 240
